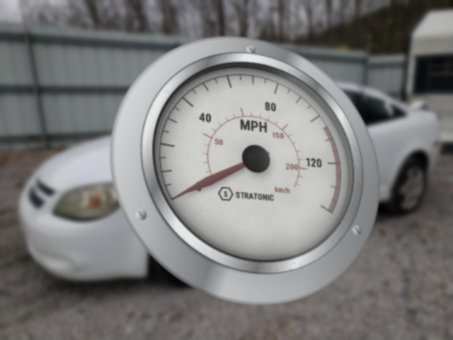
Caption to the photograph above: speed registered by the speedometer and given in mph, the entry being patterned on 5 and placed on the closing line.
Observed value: 0
